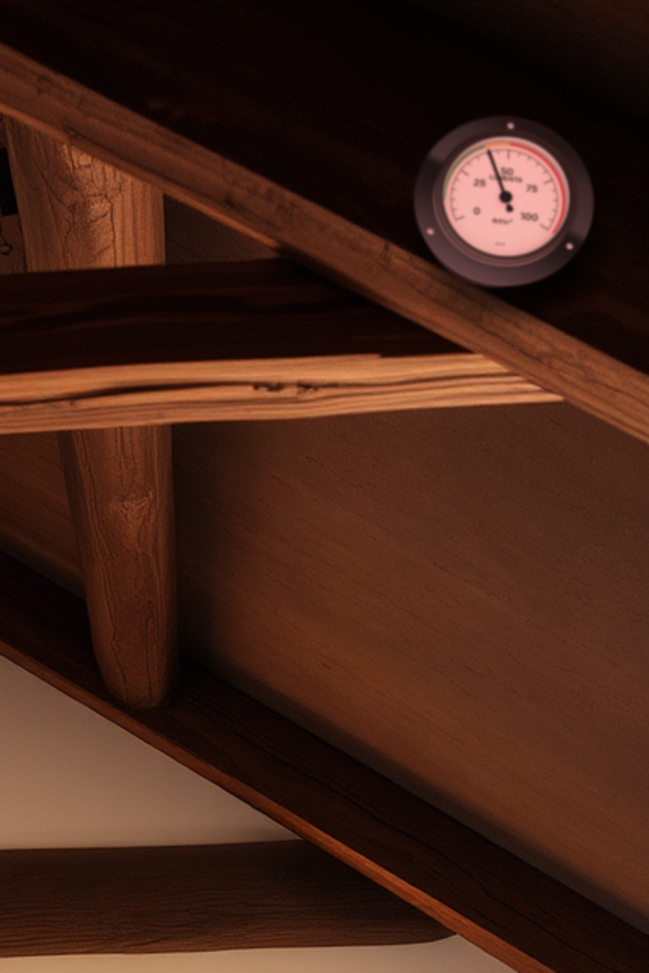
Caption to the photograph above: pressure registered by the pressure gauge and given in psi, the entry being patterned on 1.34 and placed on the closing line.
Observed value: 40
